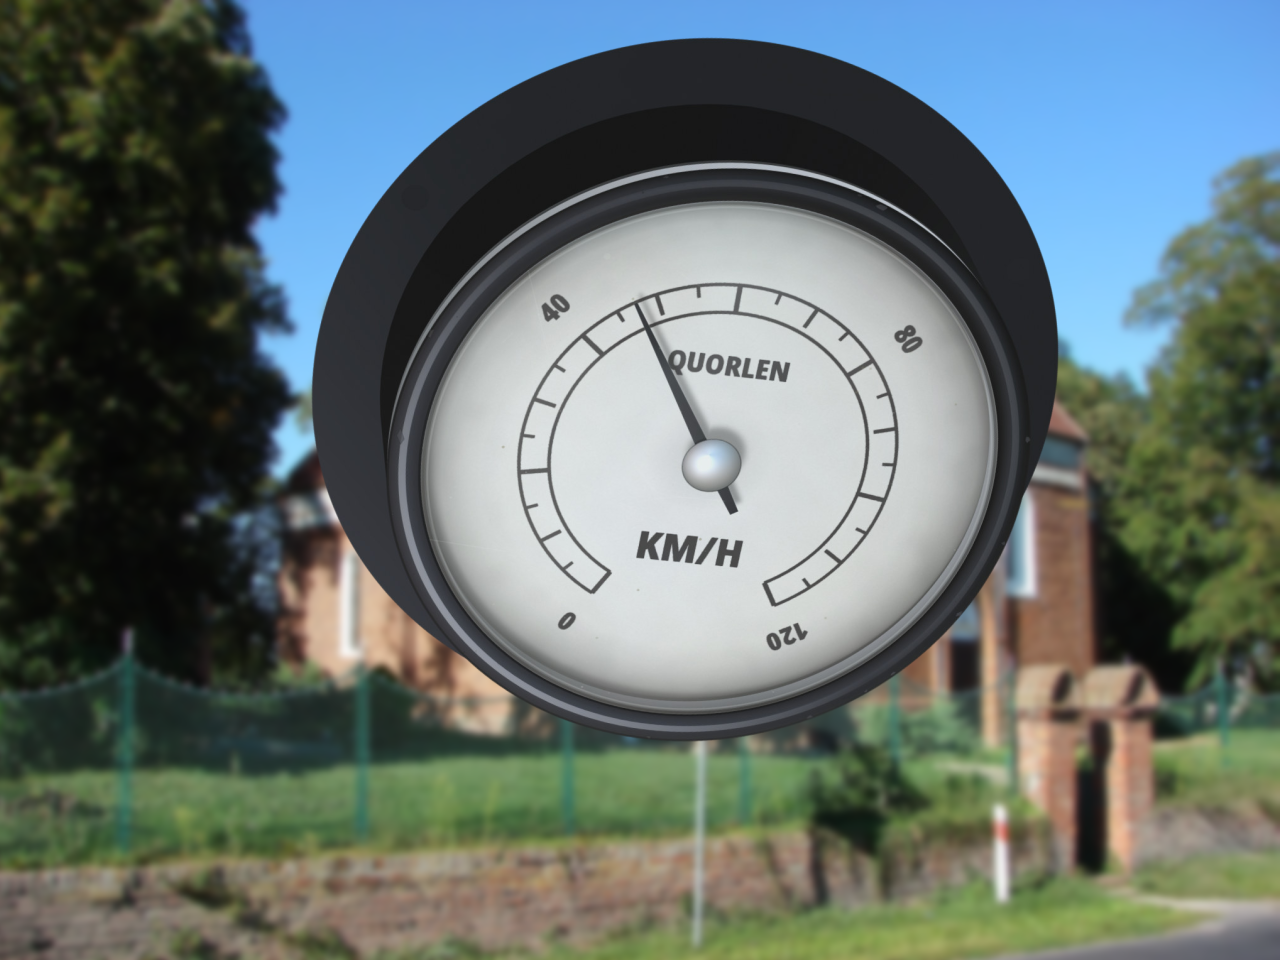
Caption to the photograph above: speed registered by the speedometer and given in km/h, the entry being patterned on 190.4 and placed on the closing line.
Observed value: 47.5
